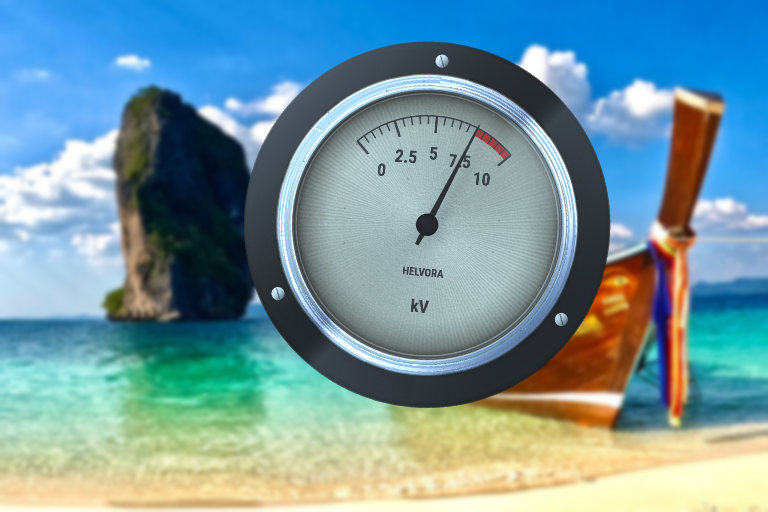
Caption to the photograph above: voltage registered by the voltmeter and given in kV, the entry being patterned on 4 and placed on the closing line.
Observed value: 7.5
